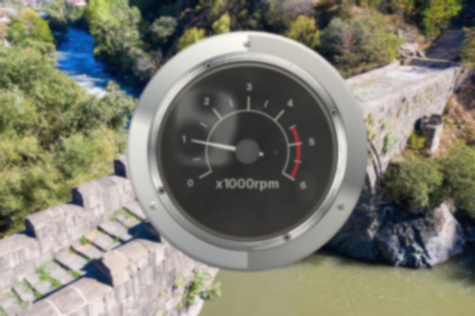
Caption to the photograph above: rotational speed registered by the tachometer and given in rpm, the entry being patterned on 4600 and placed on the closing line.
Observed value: 1000
